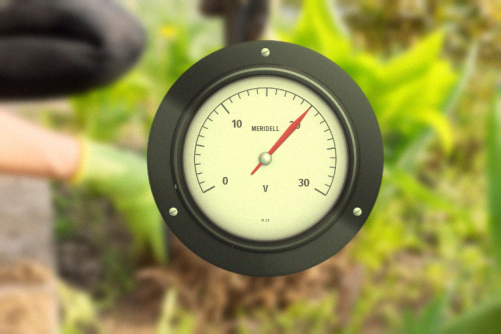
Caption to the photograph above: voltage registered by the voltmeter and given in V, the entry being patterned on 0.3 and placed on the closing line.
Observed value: 20
